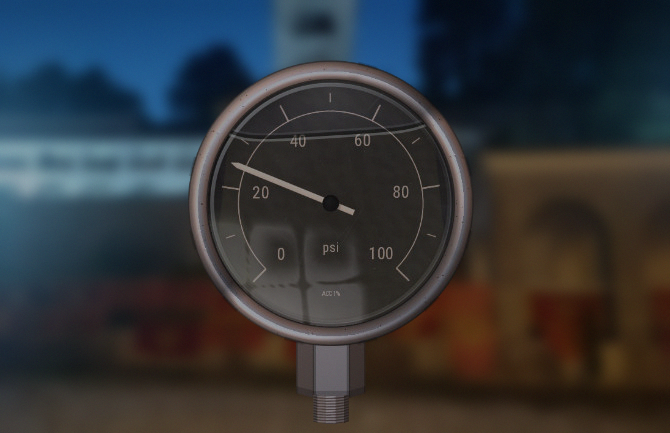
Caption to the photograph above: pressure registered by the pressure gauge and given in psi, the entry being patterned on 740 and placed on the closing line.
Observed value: 25
